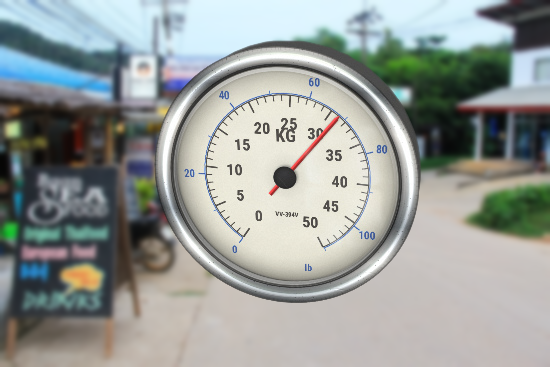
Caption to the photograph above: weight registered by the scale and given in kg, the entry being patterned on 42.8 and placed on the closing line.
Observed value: 31
